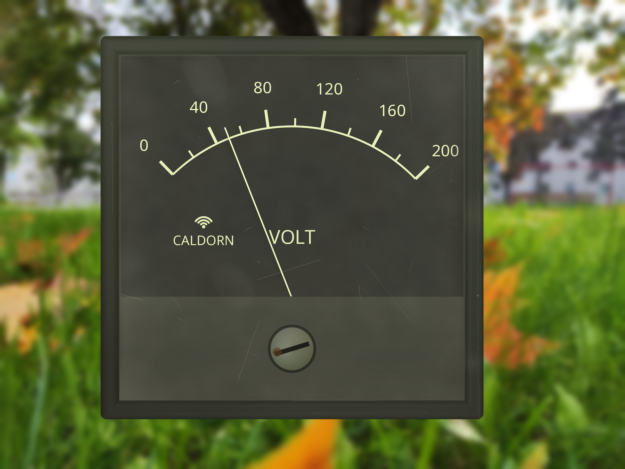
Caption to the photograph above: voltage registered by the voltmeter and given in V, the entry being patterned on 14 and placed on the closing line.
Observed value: 50
